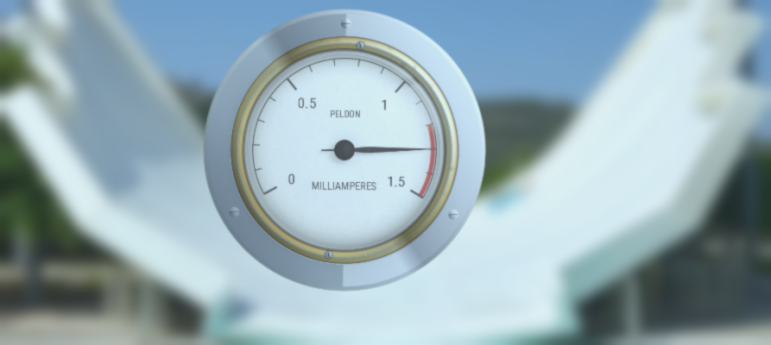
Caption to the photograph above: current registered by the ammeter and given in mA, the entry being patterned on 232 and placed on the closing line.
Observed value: 1.3
